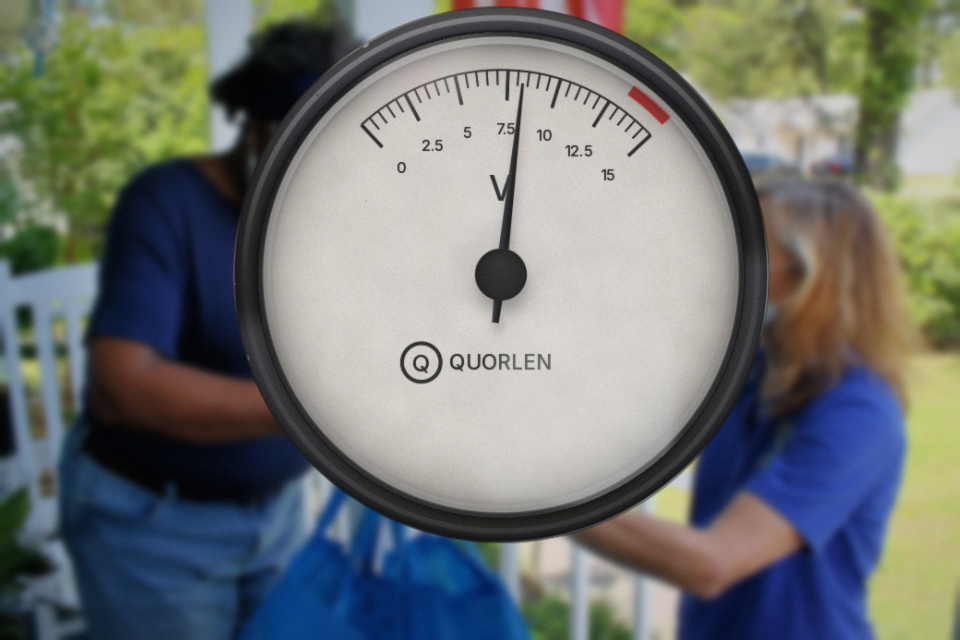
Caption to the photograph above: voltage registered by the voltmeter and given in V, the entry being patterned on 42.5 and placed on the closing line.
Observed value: 8.25
